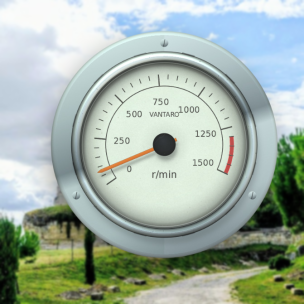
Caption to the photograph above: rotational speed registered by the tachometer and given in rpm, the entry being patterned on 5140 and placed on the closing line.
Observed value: 75
